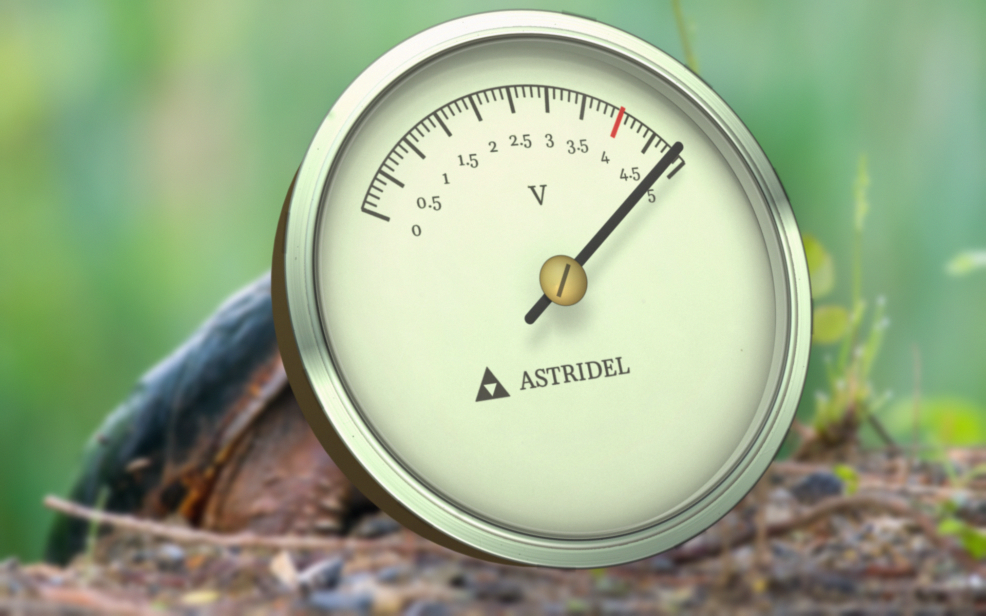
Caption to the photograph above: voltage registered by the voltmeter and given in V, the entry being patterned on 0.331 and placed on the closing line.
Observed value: 4.8
